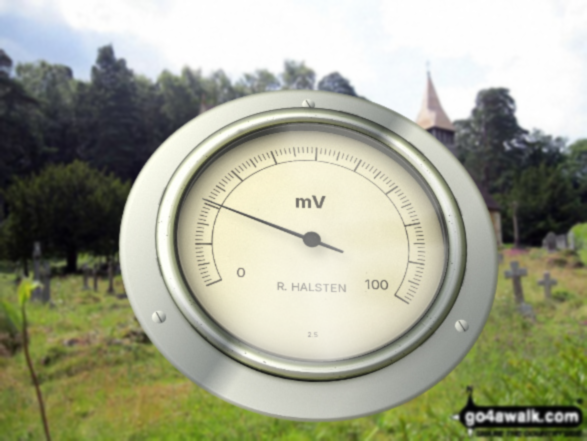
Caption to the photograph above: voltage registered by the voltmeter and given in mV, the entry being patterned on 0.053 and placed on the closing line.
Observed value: 20
